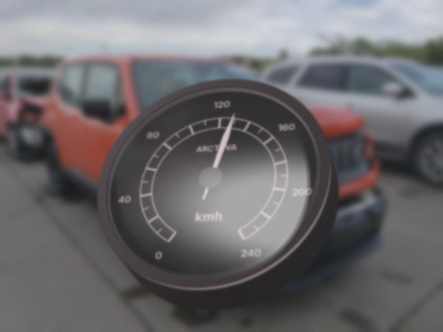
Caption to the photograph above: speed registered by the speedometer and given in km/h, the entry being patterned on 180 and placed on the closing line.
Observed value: 130
